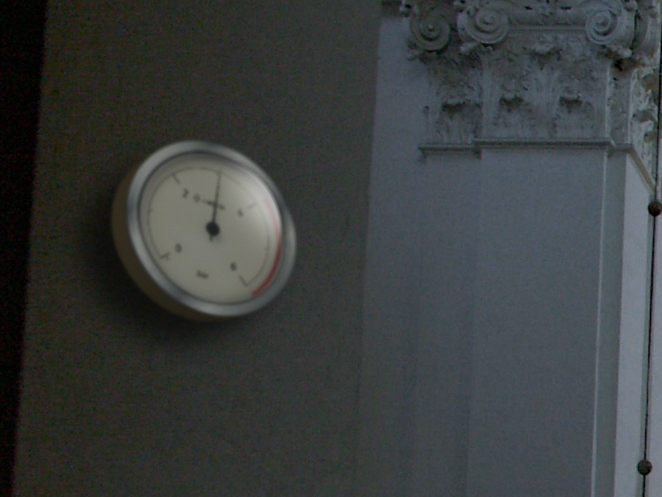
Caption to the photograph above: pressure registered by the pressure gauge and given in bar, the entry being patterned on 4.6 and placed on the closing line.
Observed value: 3
